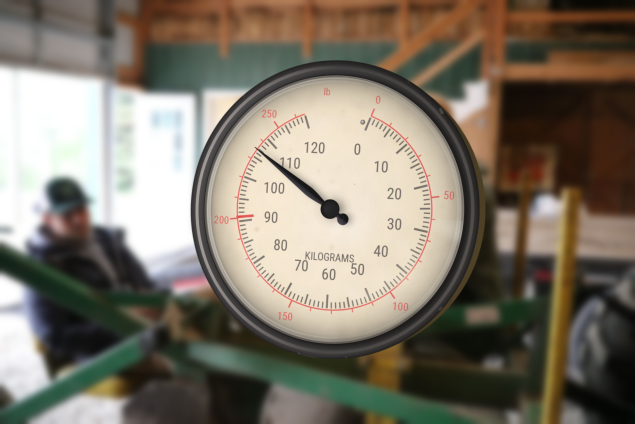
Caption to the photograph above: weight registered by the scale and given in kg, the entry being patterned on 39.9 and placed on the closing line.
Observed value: 107
